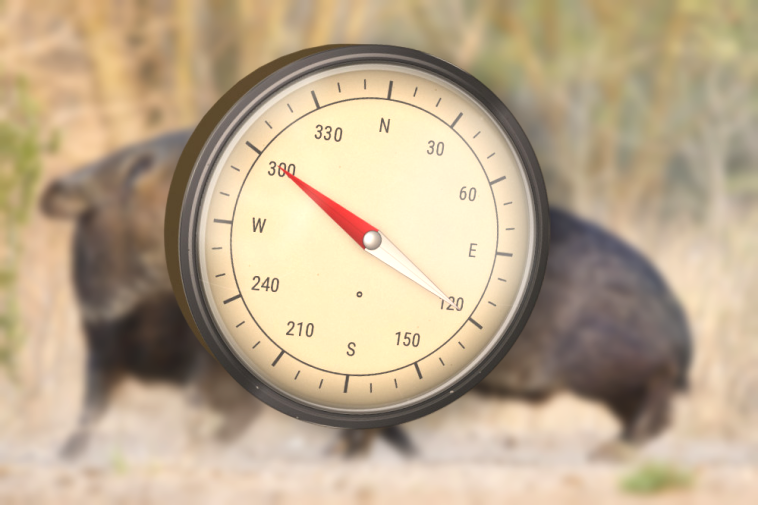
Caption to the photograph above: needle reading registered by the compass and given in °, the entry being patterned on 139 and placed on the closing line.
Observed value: 300
